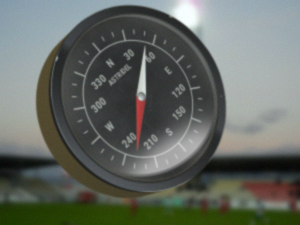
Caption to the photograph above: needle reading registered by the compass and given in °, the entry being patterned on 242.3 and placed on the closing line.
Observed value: 230
